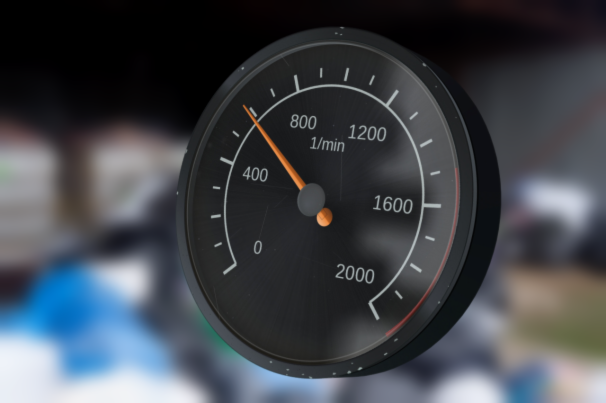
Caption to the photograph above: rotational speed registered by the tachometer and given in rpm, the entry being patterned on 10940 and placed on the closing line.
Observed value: 600
